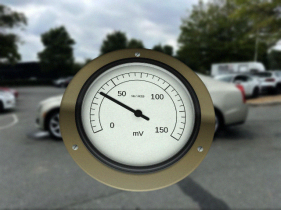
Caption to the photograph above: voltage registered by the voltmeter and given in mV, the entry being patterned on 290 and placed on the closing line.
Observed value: 35
